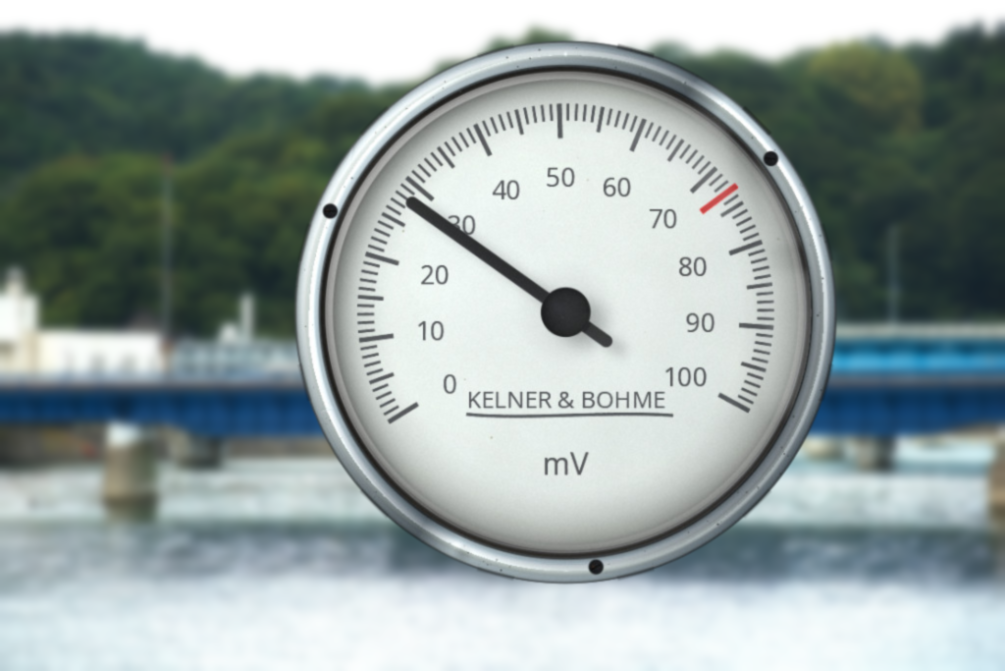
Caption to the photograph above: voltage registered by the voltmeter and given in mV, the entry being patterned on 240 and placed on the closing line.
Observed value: 28
